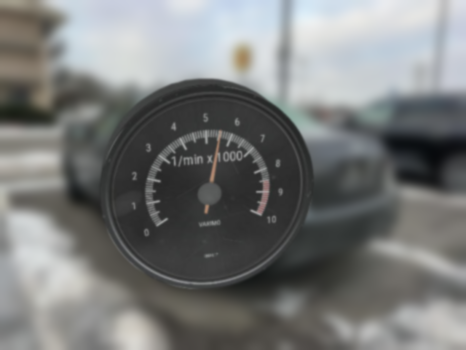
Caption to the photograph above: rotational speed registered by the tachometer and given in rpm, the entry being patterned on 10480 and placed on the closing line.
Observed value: 5500
